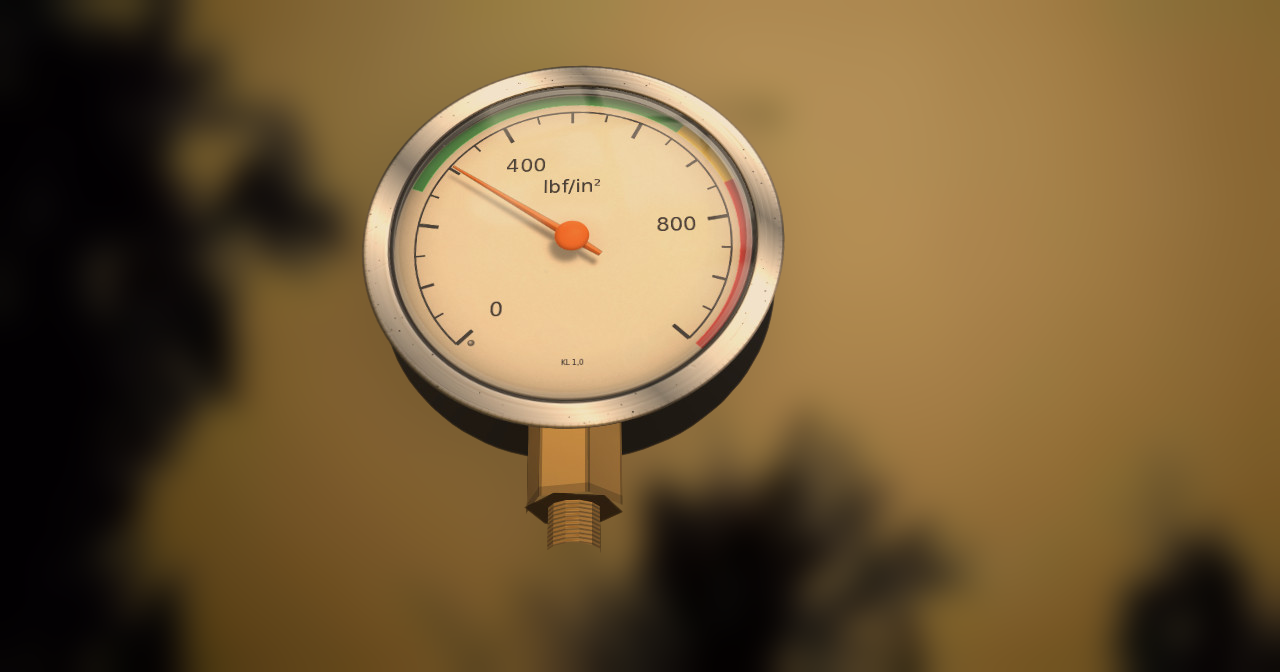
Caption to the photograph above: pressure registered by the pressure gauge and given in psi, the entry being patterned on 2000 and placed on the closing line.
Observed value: 300
